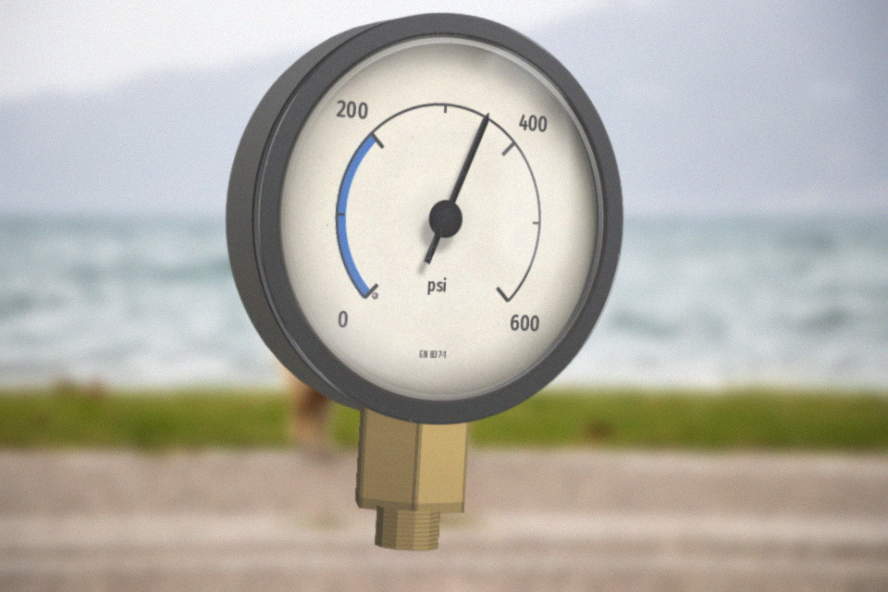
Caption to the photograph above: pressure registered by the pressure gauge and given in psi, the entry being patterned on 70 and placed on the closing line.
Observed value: 350
